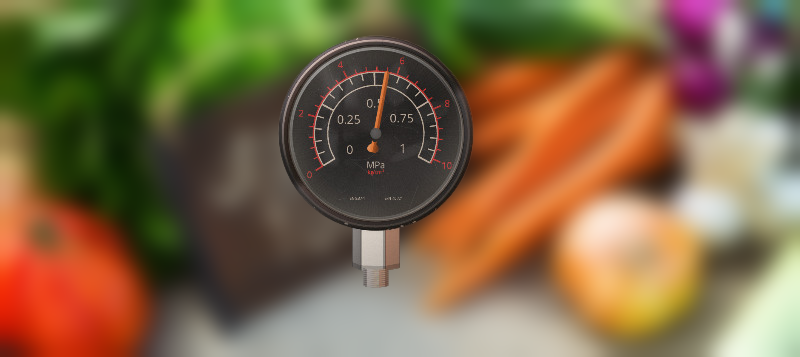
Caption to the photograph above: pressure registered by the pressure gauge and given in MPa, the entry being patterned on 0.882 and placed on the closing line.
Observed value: 0.55
